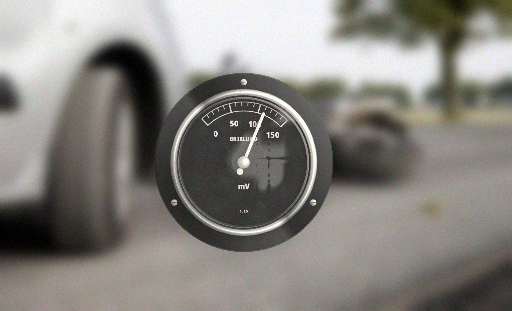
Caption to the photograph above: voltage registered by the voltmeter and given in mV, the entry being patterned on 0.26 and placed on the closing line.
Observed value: 110
